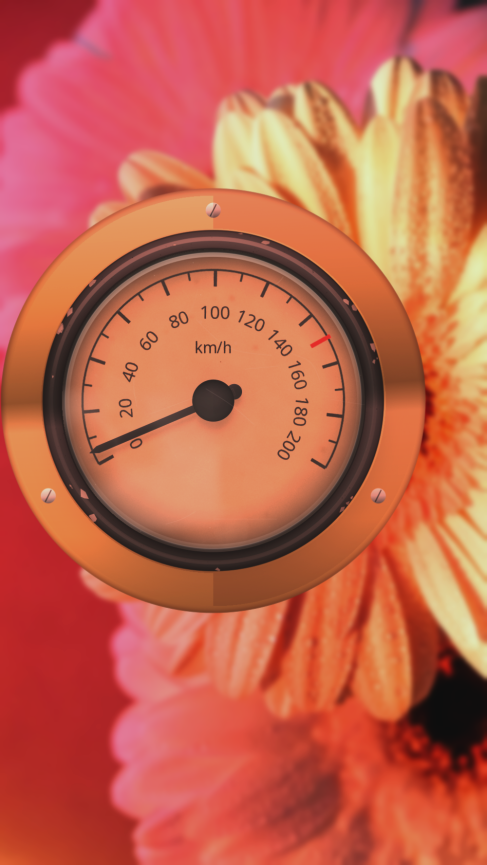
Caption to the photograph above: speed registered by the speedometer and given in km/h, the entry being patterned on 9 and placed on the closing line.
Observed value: 5
